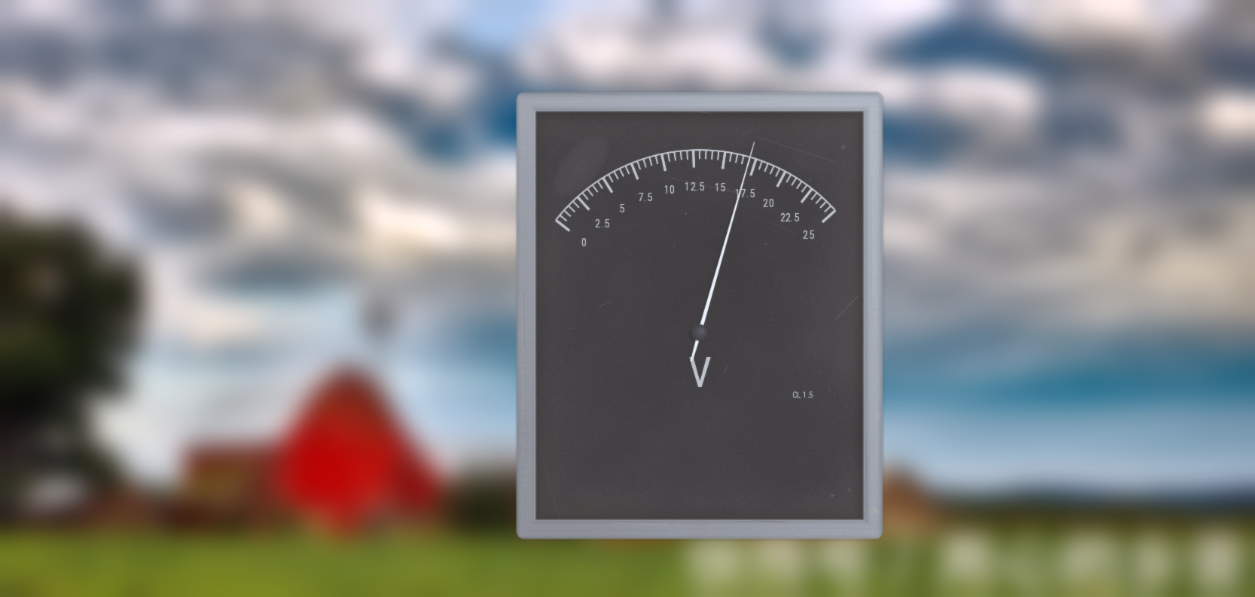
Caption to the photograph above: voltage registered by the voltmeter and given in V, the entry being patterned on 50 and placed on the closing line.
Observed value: 17
